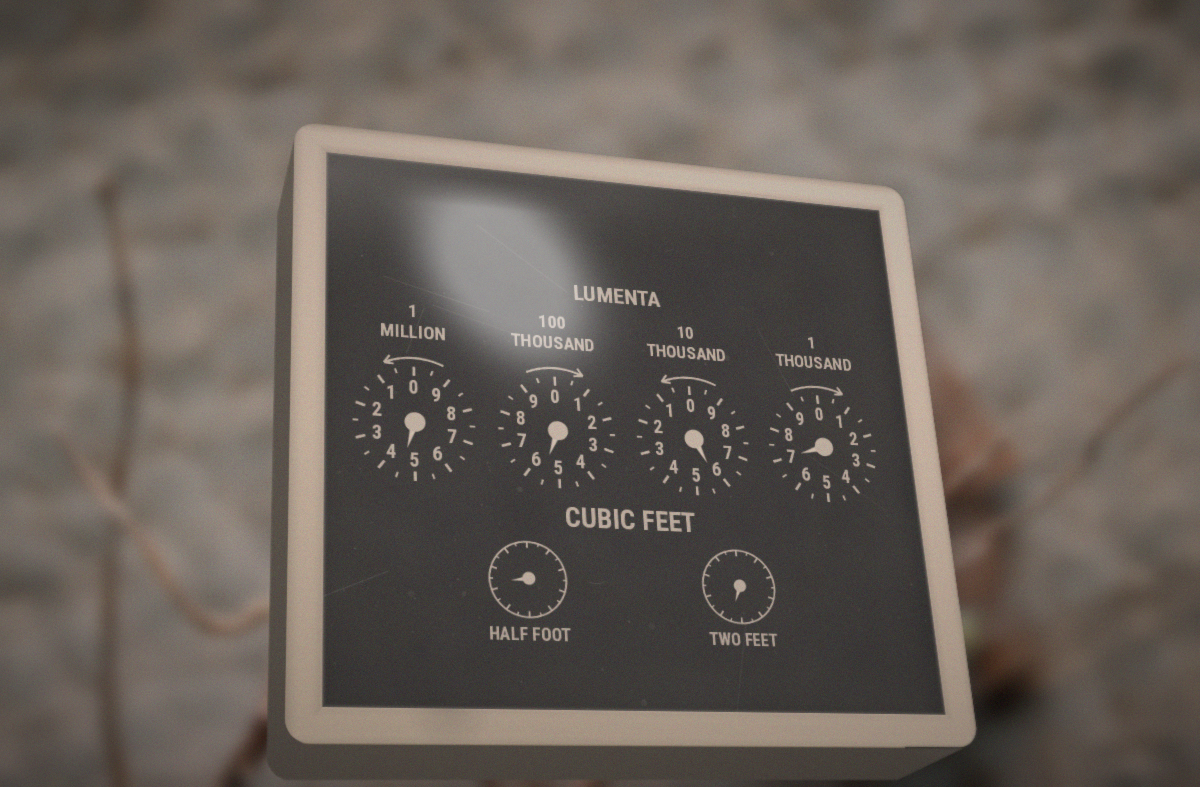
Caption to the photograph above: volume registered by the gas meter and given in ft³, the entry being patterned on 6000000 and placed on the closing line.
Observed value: 455700
